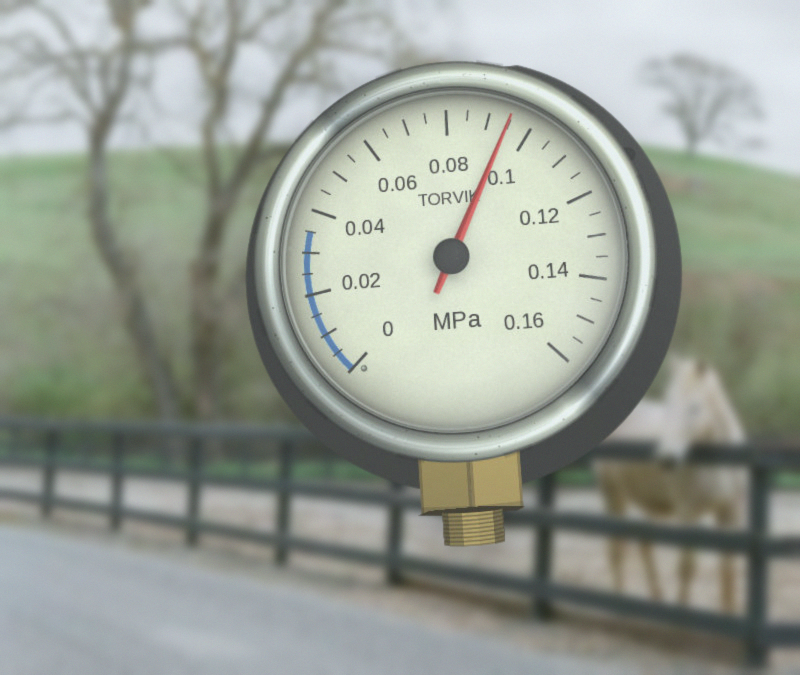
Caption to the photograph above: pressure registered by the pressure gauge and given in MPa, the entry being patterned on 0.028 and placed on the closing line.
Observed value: 0.095
